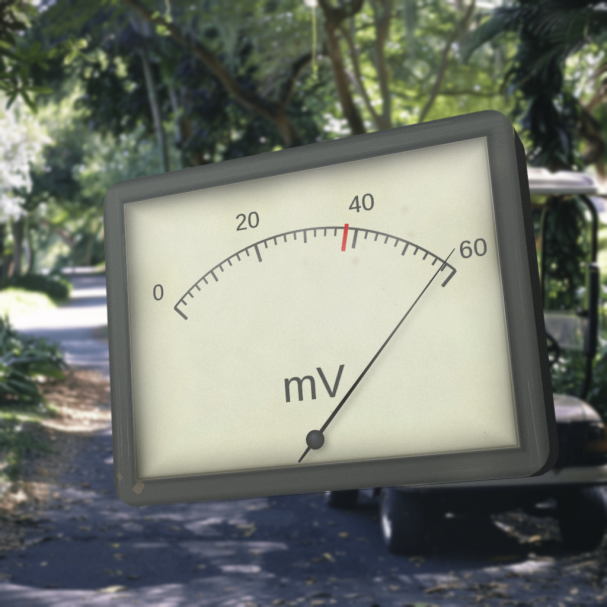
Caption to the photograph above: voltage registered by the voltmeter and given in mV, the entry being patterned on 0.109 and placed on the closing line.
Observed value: 58
